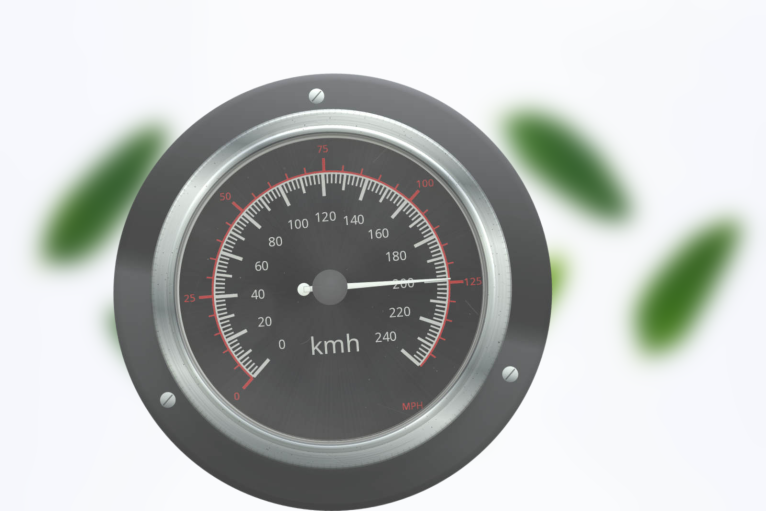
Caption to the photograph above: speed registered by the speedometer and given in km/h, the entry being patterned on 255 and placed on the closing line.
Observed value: 200
